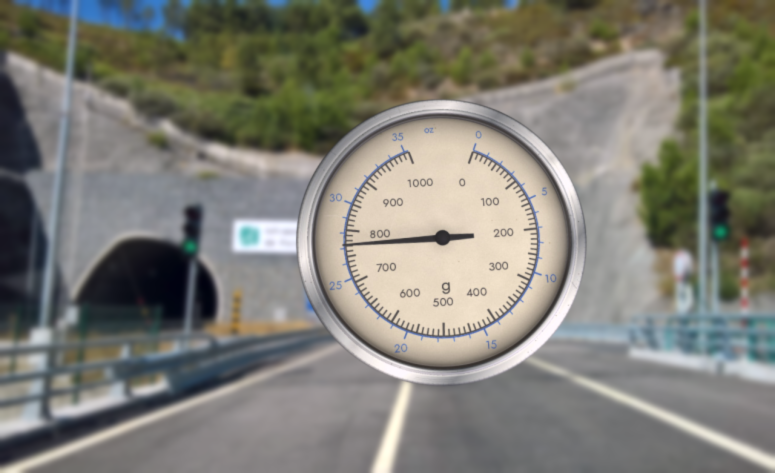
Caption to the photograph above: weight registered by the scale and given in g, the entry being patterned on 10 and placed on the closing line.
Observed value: 770
